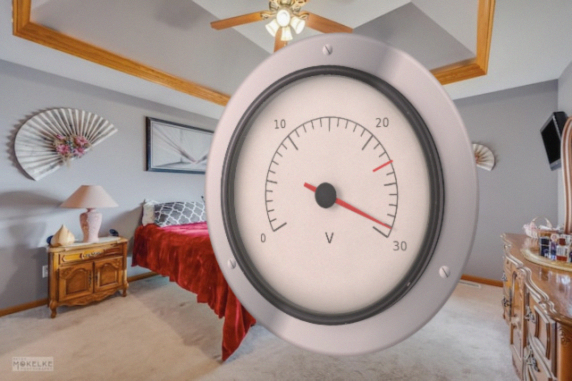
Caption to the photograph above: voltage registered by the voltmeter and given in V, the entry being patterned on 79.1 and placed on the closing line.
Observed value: 29
